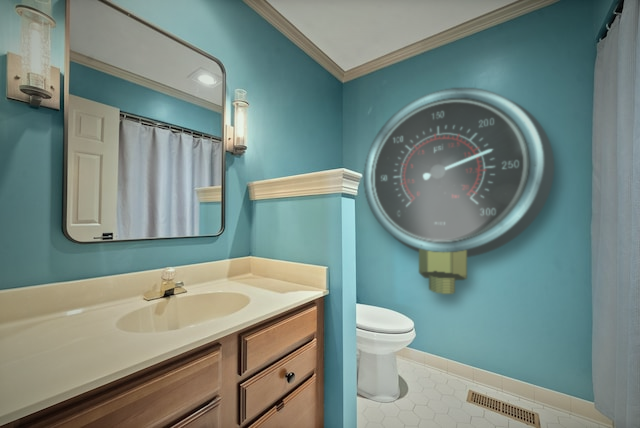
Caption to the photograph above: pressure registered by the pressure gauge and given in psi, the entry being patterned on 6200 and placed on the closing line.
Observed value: 230
